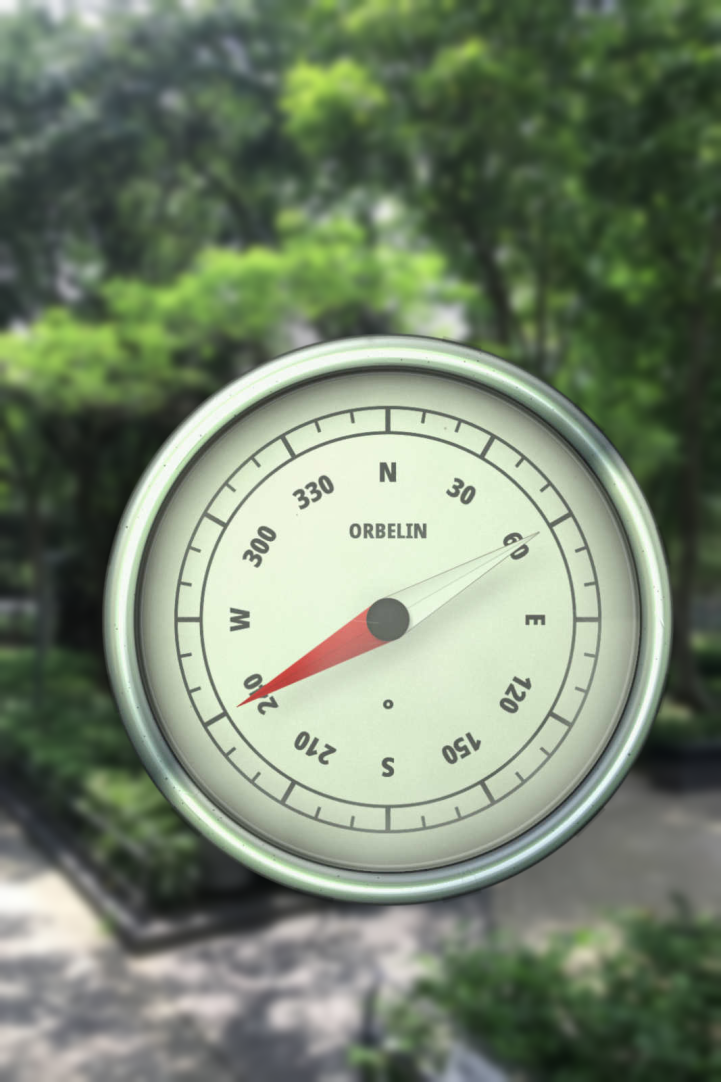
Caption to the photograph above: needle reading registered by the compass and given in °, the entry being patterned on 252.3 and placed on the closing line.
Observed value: 240
